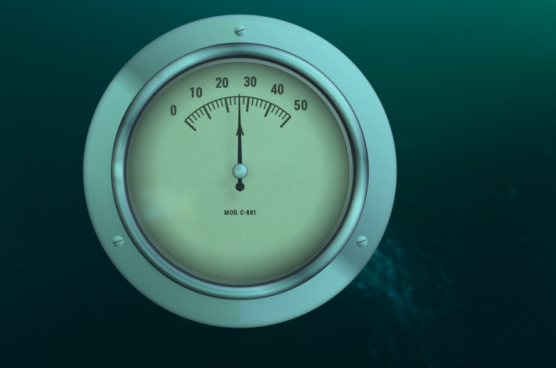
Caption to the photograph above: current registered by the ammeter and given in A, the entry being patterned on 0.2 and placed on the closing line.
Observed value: 26
